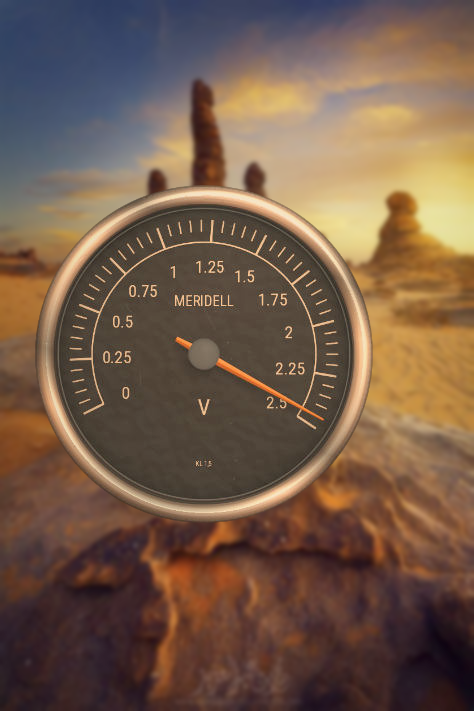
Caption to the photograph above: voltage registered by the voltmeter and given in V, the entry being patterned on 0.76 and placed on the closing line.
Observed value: 2.45
